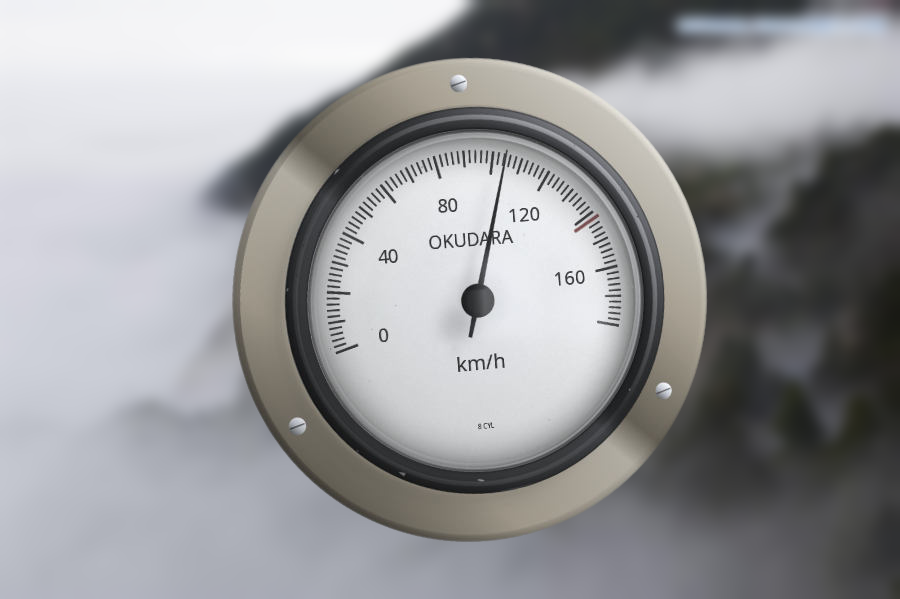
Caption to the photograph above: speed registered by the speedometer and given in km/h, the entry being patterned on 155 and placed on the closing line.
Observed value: 104
